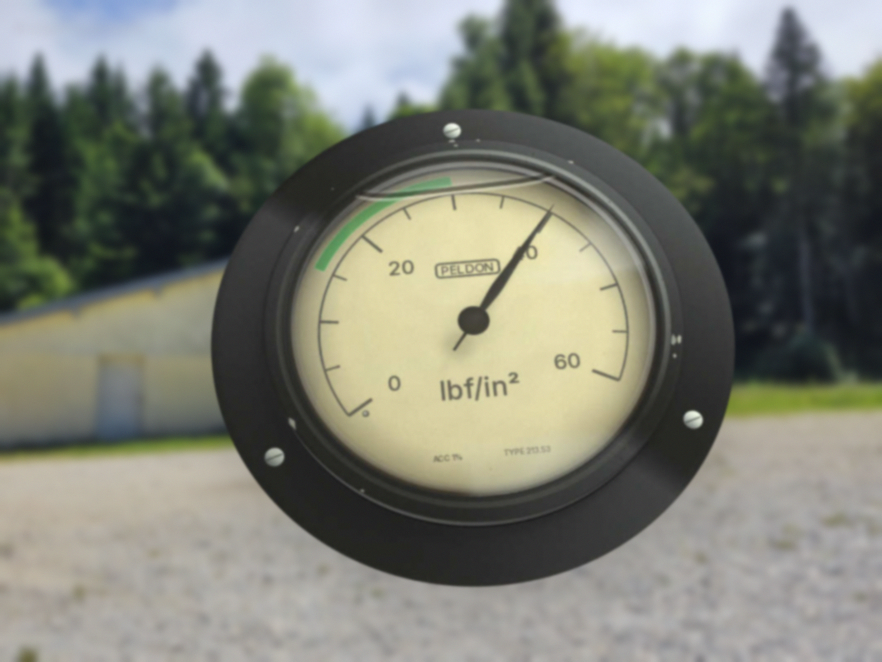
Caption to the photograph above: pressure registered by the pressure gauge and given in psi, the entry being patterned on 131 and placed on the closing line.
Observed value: 40
